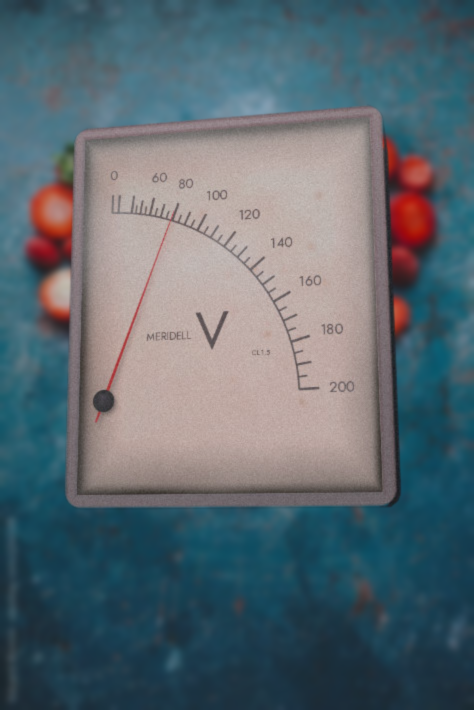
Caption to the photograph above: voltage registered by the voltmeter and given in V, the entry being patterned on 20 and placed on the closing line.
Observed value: 80
